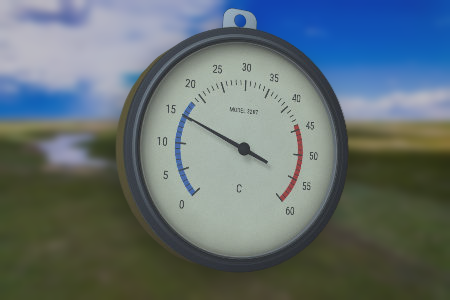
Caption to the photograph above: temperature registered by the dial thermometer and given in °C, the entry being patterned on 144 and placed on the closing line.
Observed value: 15
